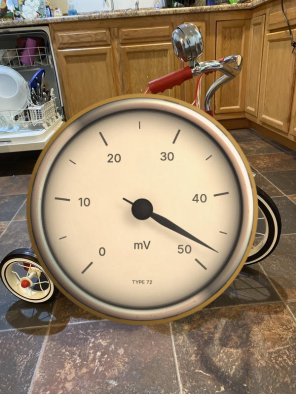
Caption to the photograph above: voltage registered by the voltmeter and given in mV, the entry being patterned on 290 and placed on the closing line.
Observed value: 47.5
